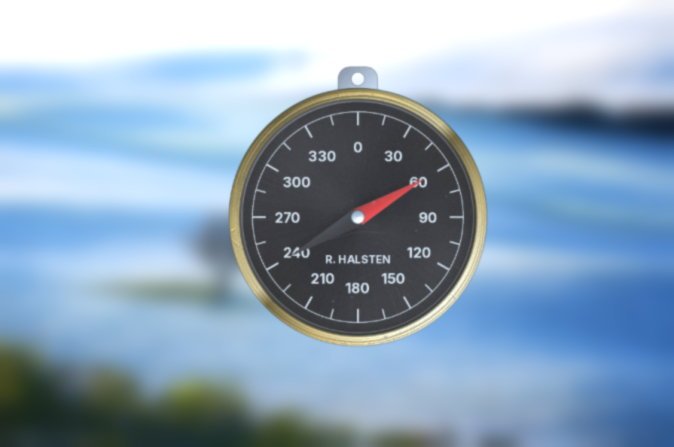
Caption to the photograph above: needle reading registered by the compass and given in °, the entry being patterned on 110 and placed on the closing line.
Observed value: 60
